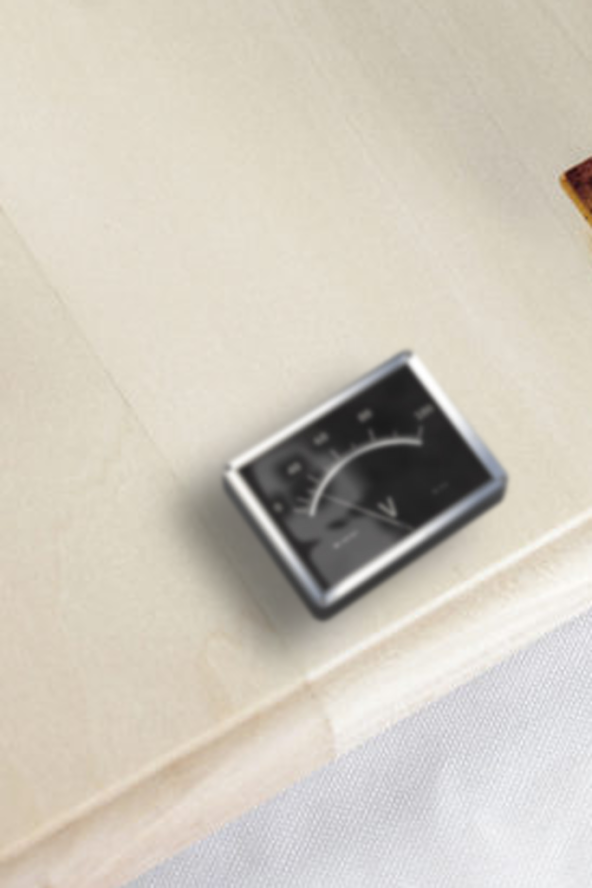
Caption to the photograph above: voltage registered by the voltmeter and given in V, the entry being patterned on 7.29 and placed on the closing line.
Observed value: 30
